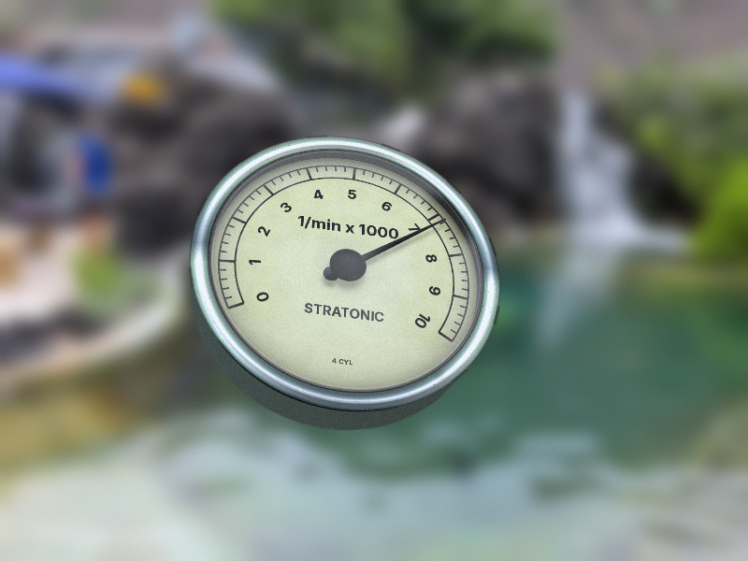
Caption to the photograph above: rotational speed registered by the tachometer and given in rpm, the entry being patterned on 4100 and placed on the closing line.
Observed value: 7200
